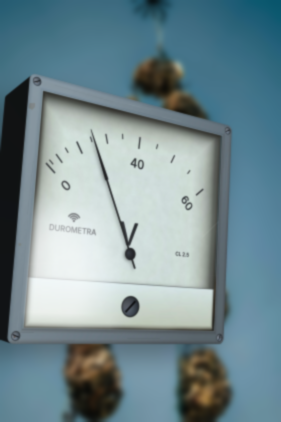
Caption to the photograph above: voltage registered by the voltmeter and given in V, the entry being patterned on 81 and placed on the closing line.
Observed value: 25
